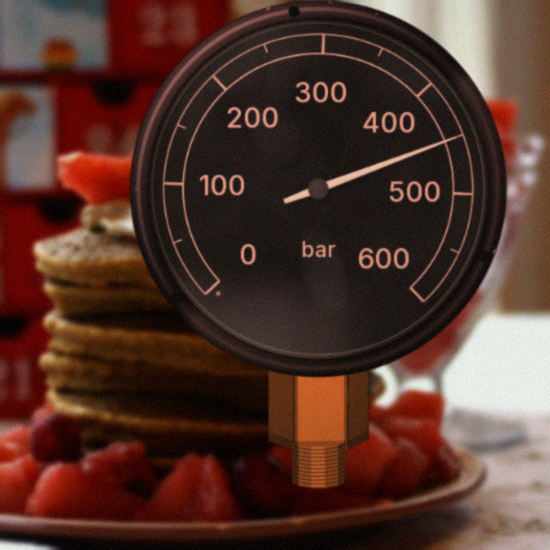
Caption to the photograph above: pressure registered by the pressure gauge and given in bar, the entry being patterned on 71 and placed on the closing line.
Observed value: 450
